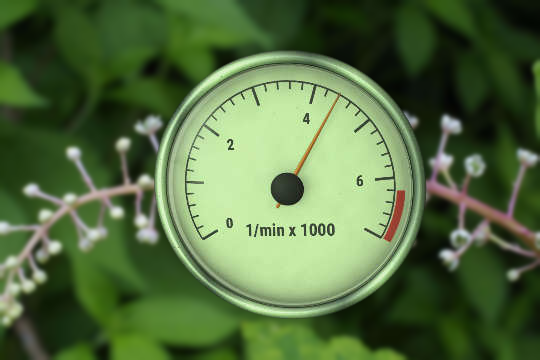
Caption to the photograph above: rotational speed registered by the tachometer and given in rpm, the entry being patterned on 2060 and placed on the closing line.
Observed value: 4400
